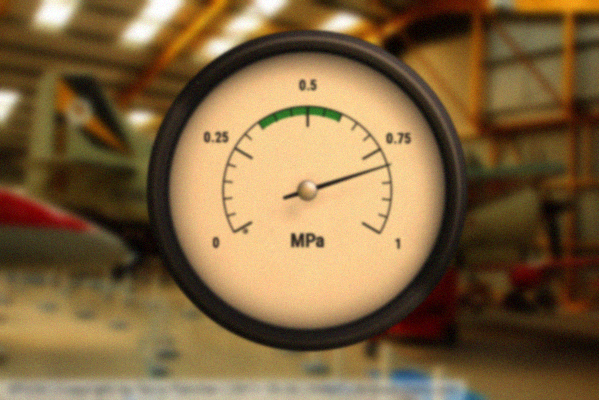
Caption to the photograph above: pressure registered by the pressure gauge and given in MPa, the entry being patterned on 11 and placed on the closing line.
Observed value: 0.8
